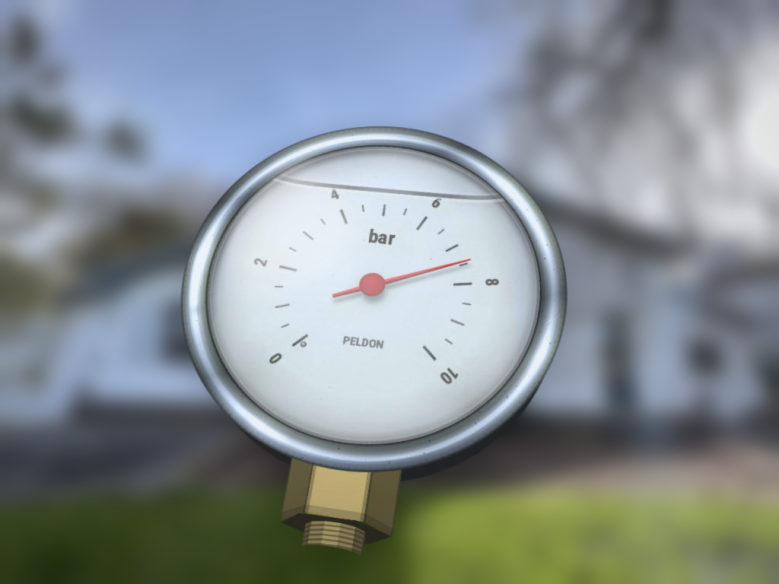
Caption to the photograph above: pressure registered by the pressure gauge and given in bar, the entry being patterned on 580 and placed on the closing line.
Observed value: 7.5
